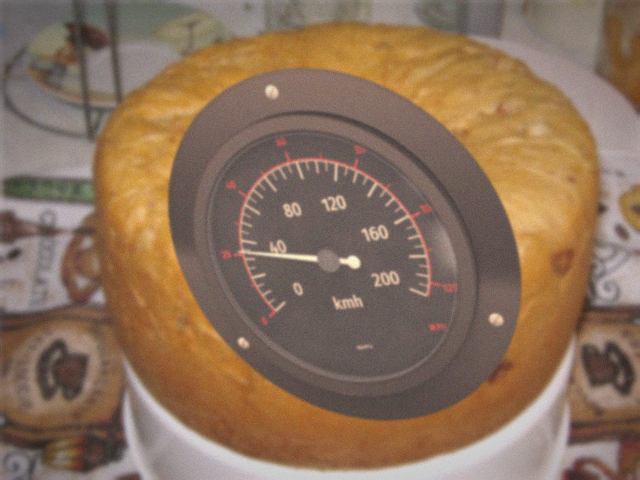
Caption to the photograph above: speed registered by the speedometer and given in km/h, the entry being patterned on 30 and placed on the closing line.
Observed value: 35
